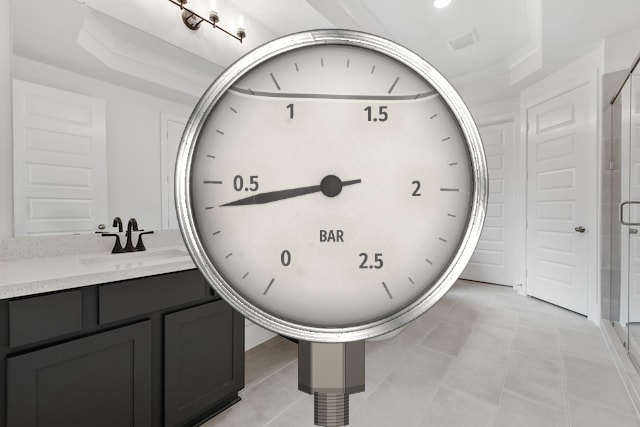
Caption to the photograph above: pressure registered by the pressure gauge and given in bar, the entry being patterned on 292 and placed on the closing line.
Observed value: 0.4
